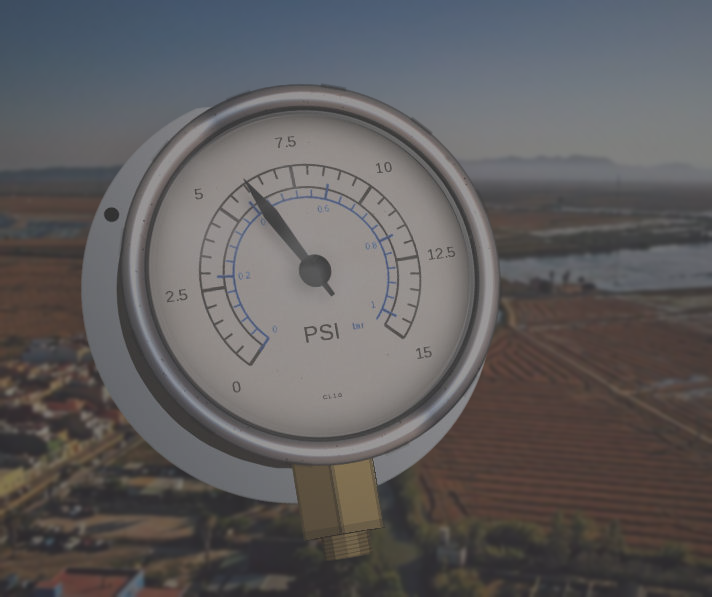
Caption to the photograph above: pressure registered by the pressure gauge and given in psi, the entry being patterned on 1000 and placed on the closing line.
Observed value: 6
